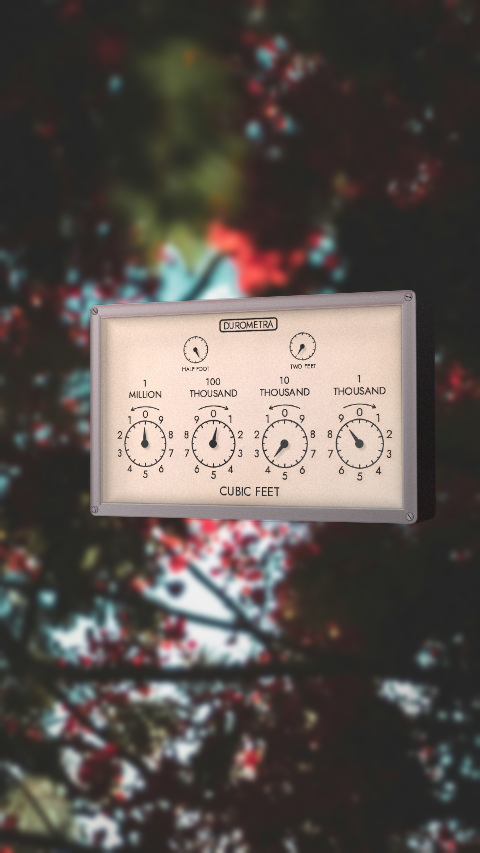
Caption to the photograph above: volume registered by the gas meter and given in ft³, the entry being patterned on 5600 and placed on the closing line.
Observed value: 3900
